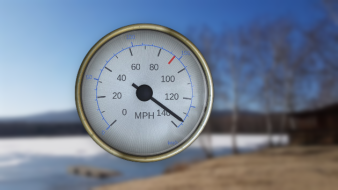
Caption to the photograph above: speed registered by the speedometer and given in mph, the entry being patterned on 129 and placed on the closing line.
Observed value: 135
